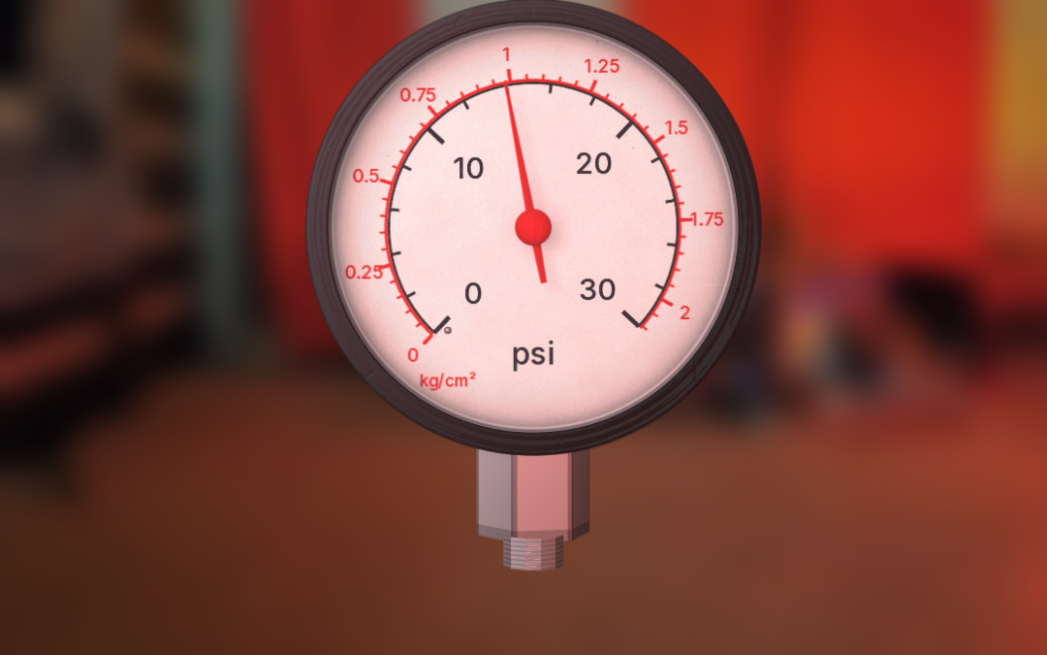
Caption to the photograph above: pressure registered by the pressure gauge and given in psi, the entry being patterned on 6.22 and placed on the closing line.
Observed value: 14
